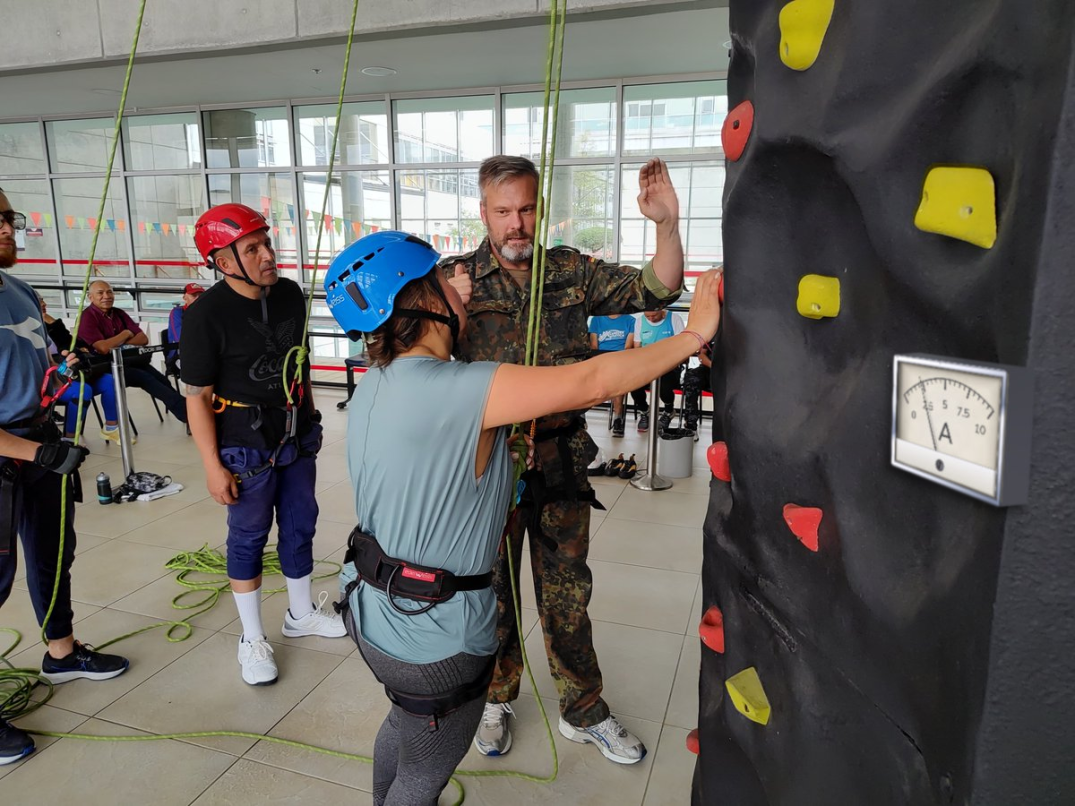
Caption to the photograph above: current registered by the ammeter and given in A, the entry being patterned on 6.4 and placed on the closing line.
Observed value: 2.5
